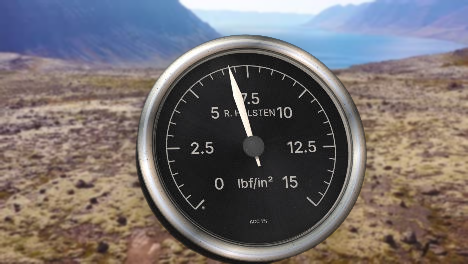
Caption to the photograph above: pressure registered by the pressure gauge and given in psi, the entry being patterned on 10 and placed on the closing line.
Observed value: 6.75
